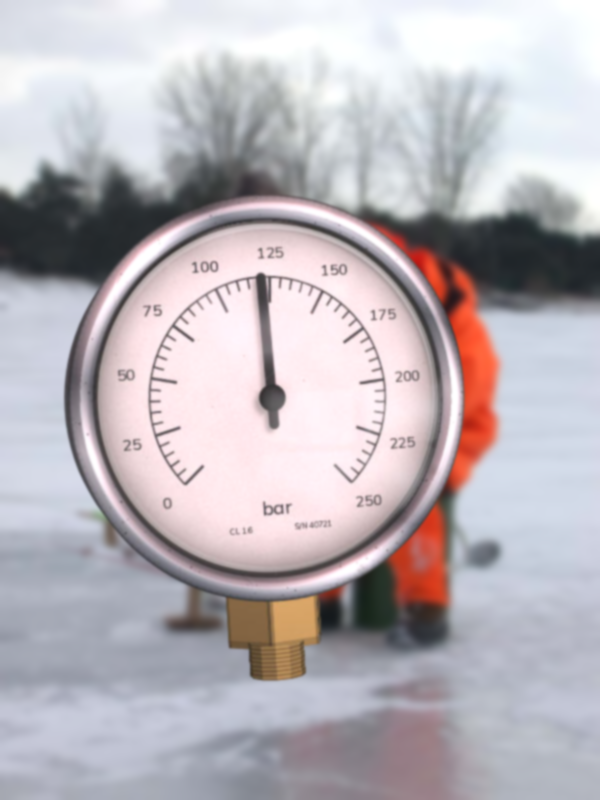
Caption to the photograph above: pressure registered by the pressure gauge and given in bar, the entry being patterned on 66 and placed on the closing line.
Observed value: 120
